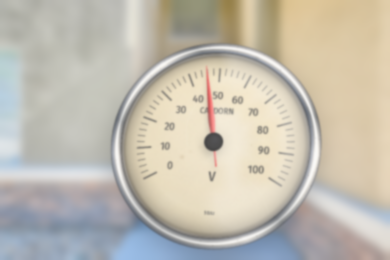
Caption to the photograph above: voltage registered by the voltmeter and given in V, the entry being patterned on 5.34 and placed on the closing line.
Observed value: 46
